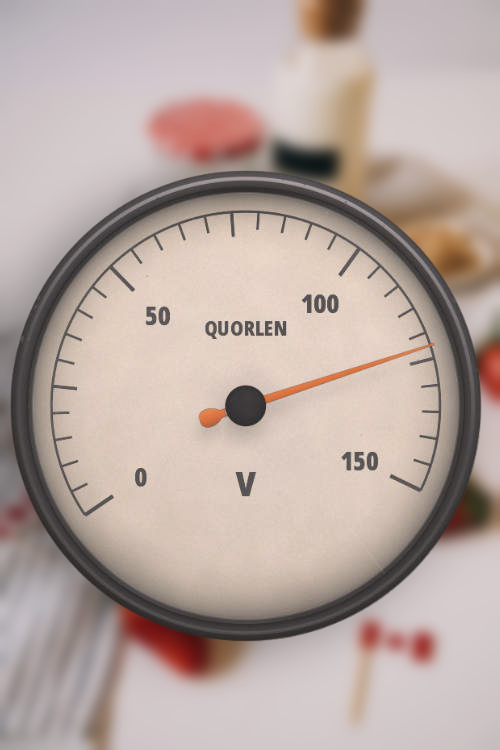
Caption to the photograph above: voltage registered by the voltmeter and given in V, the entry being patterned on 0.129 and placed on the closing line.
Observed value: 122.5
